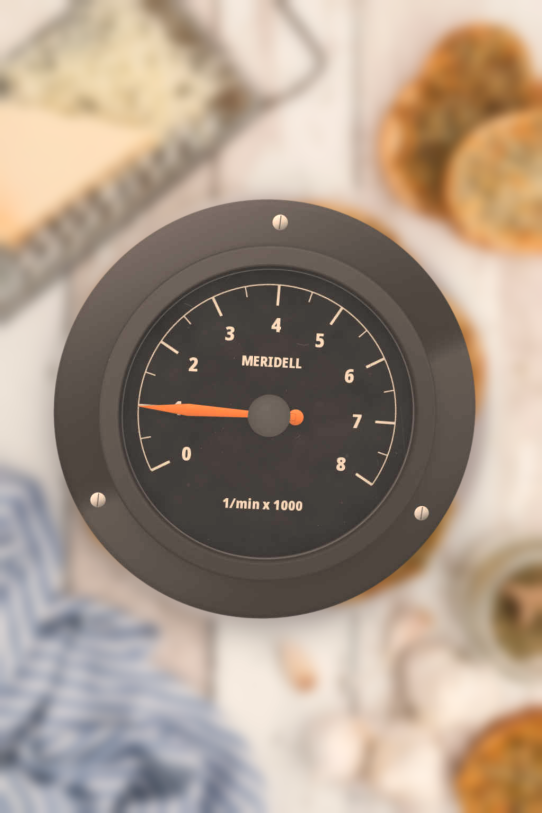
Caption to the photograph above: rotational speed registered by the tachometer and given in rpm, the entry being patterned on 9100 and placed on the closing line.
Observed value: 1000
